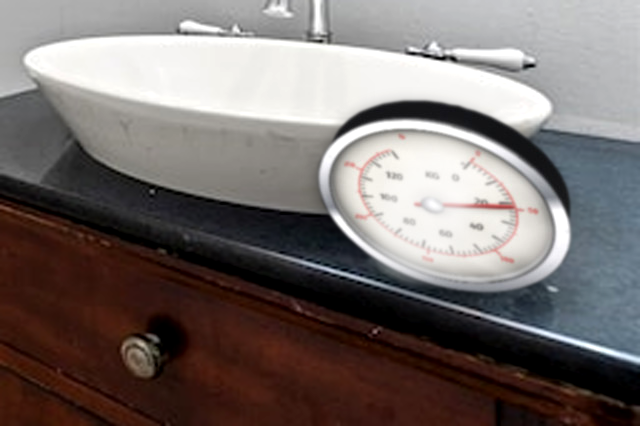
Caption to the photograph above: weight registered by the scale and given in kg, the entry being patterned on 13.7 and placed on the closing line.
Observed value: 20
